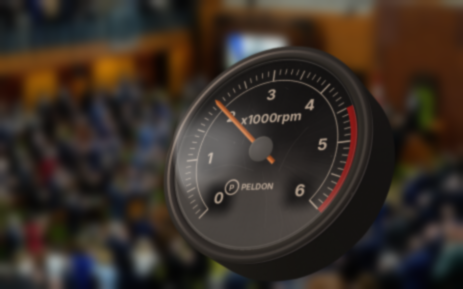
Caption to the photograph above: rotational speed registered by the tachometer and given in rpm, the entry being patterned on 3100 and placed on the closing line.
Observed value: 2000
